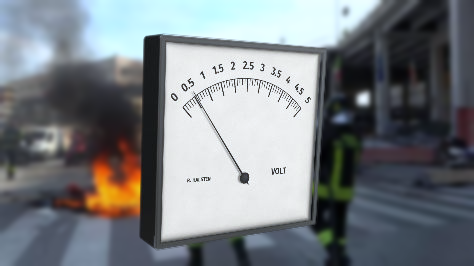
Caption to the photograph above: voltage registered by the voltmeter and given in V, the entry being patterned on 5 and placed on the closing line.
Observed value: 0.5
